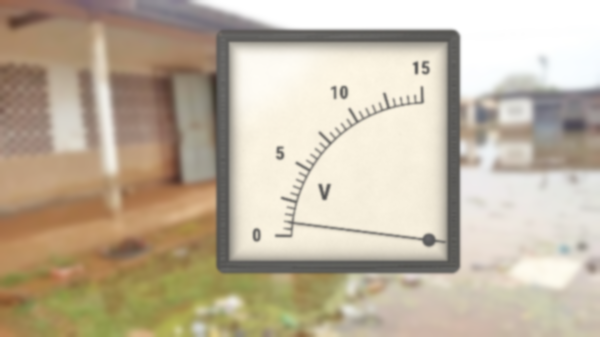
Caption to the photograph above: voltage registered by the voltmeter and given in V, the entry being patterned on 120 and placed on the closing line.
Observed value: 1
